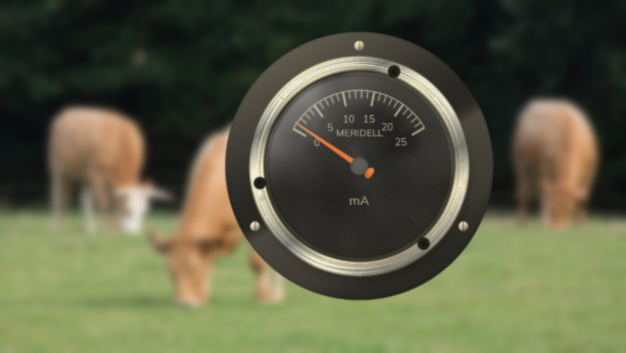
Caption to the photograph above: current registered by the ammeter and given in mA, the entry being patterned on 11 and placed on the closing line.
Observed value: 1
